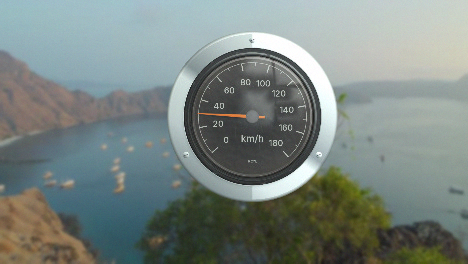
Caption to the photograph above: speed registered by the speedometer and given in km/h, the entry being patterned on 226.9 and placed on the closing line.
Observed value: 30
